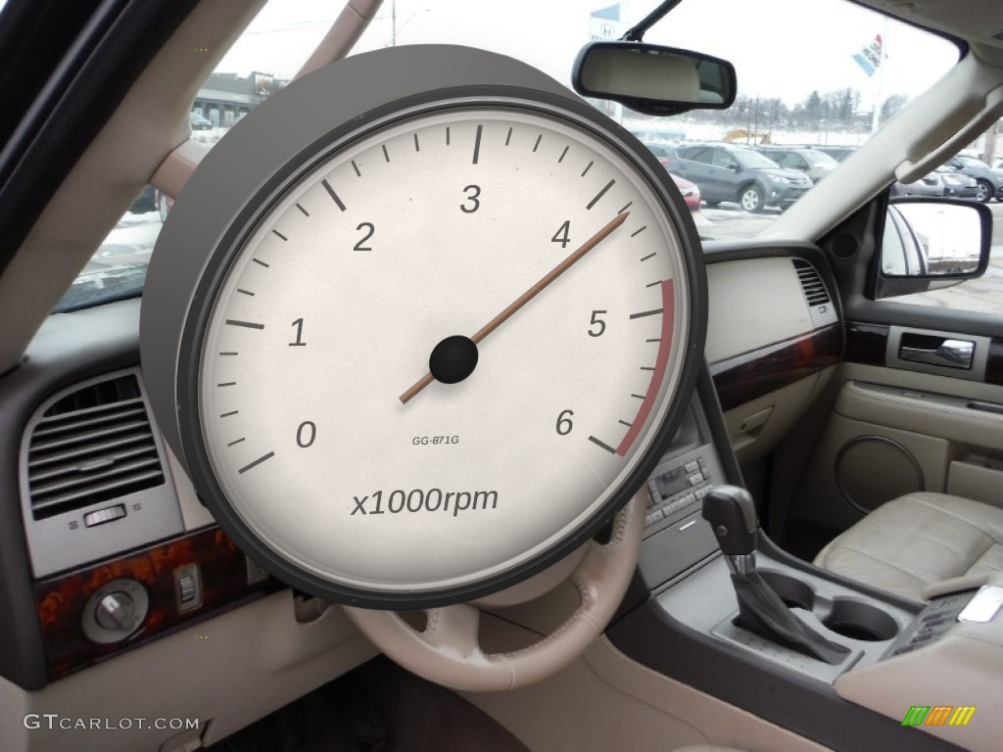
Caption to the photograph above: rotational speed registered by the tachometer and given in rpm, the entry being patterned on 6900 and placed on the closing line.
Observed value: 4200
